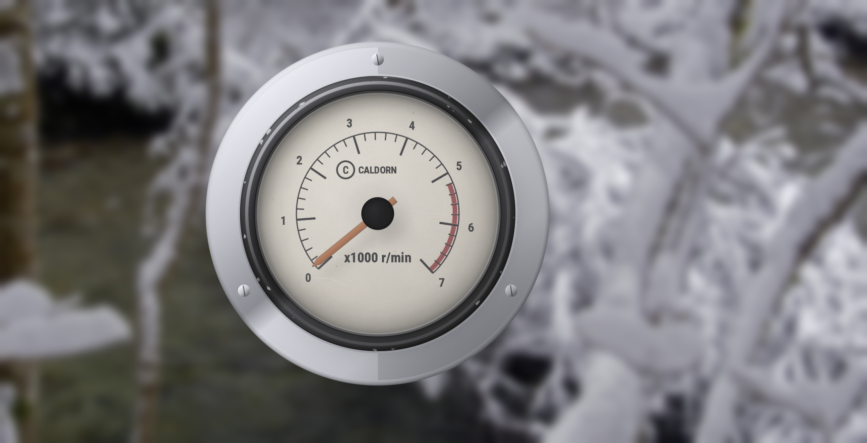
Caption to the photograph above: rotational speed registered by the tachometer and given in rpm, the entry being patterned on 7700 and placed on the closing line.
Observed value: 100
